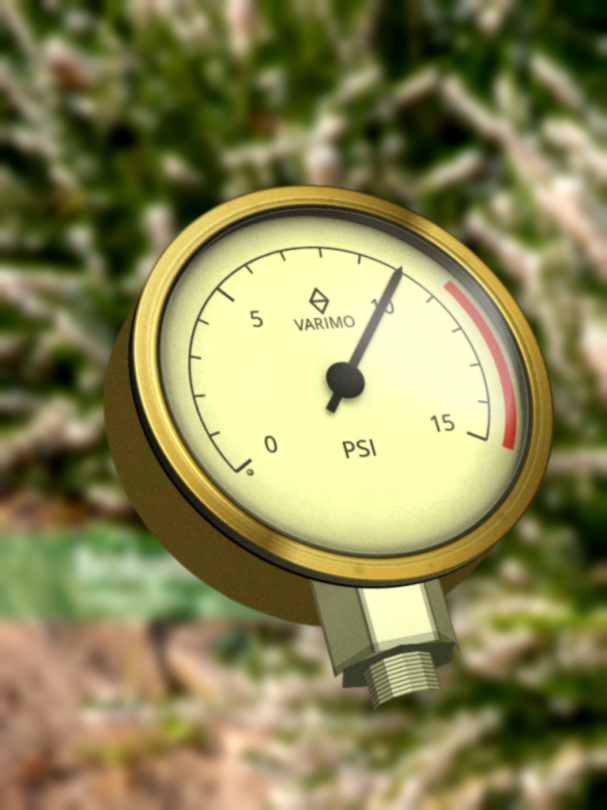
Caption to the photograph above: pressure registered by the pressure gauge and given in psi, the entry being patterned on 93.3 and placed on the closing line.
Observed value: 10
